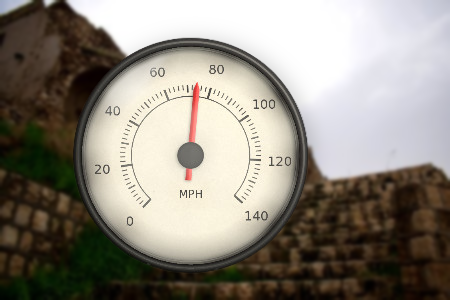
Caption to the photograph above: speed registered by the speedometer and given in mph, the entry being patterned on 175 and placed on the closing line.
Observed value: 74
